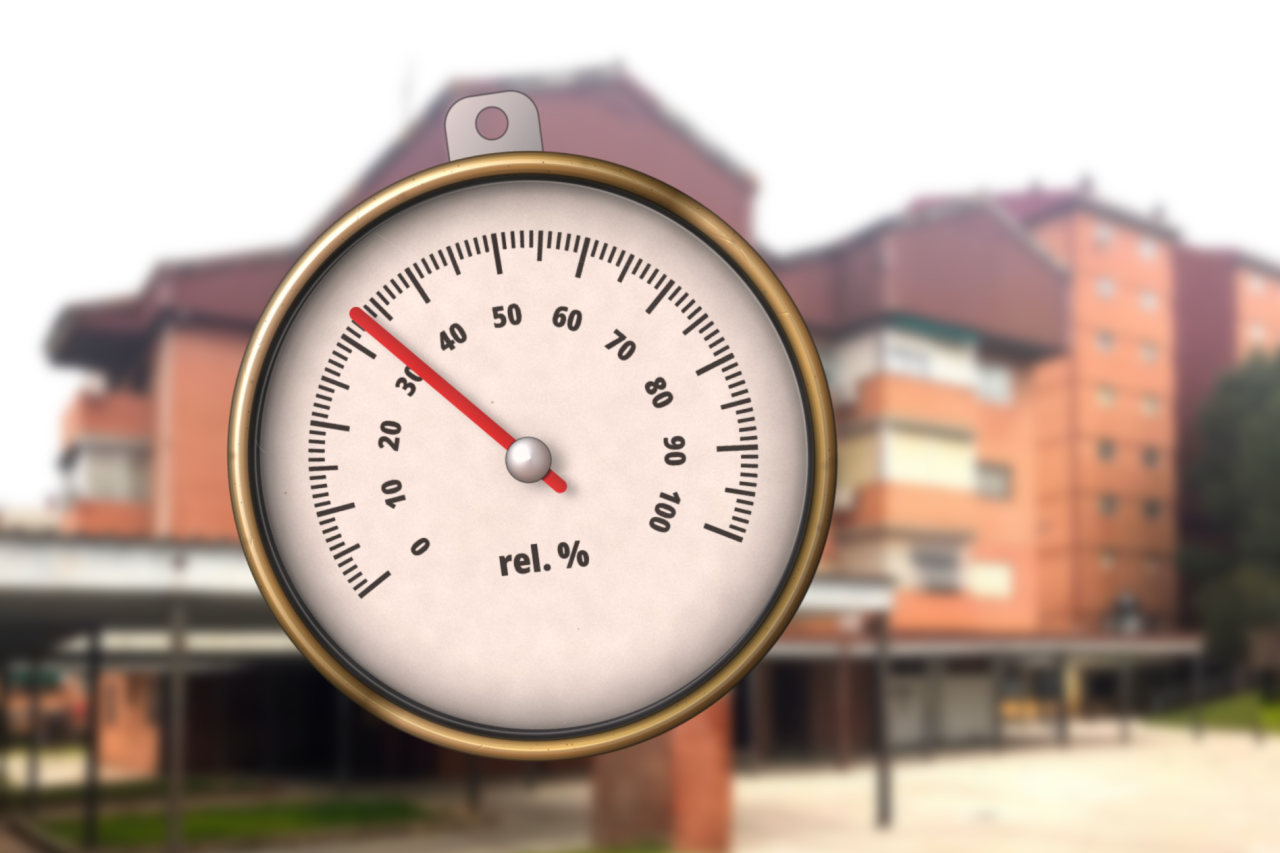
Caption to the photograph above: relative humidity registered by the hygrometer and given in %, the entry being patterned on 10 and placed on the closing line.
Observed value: 33
